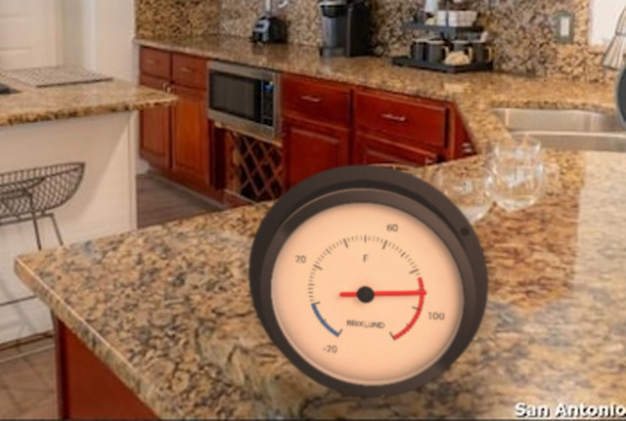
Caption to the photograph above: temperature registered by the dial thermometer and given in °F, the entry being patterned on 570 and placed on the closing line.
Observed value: 90
